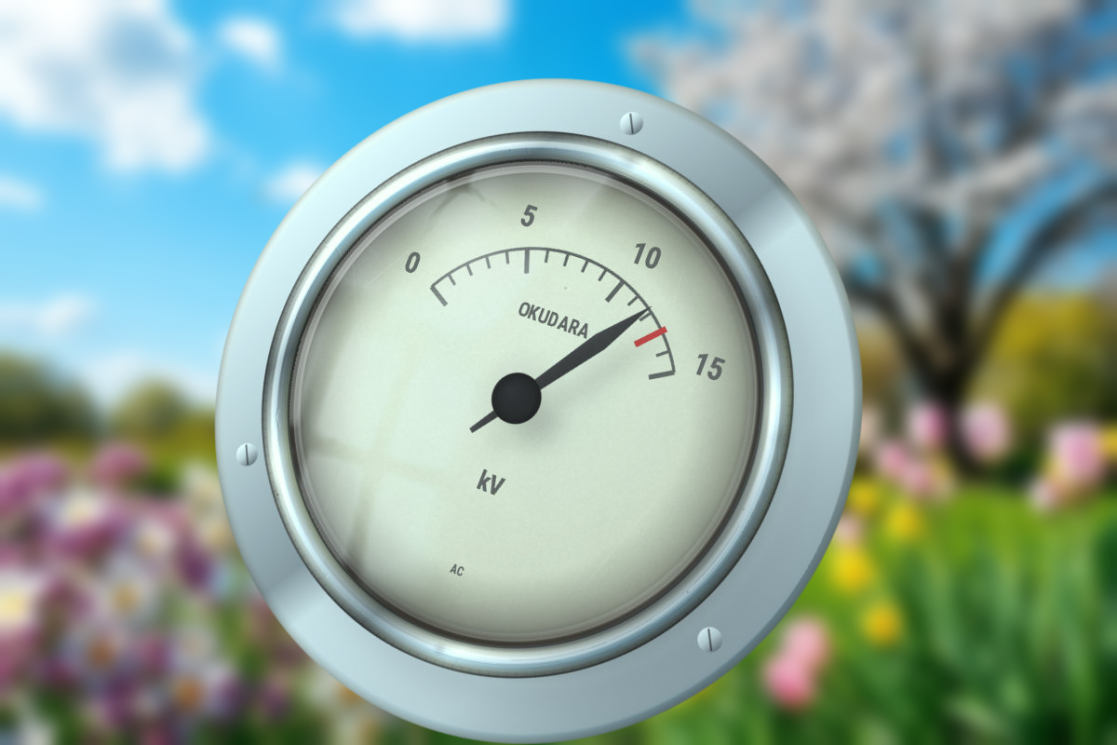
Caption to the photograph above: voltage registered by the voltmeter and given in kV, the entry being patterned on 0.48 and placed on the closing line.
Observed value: 12
